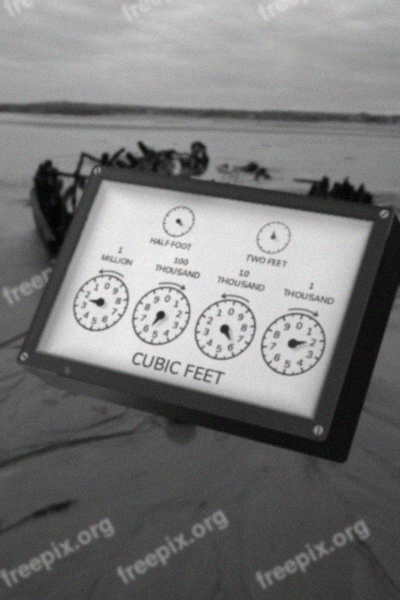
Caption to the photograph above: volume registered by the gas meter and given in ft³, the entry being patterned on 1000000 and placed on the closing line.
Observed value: 256200
